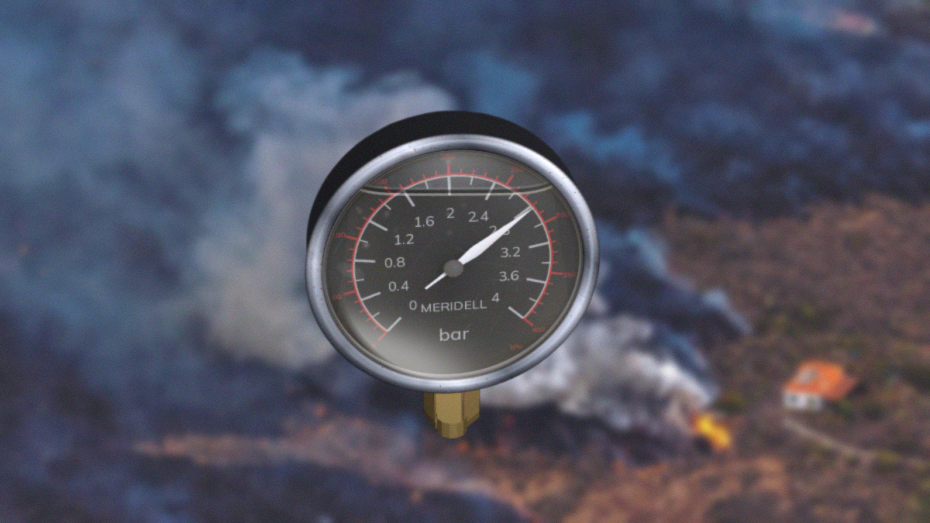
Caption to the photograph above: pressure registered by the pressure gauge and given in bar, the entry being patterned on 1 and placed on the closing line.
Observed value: 2.8
